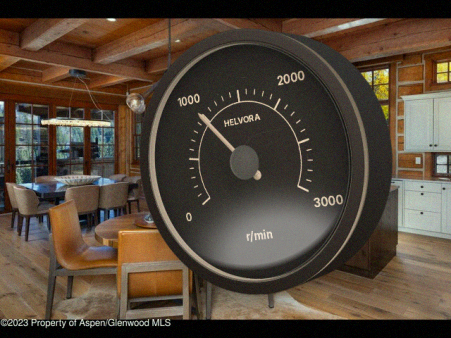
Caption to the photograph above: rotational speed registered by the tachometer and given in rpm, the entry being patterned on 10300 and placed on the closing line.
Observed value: 1000
